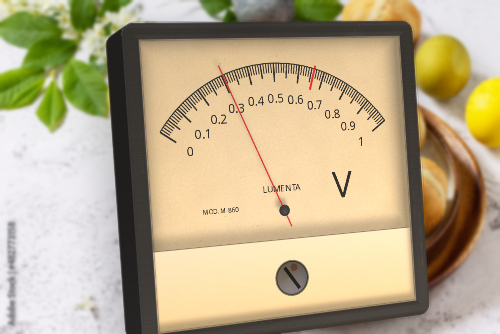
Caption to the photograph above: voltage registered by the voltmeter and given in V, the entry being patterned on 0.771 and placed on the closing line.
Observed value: 0.3
